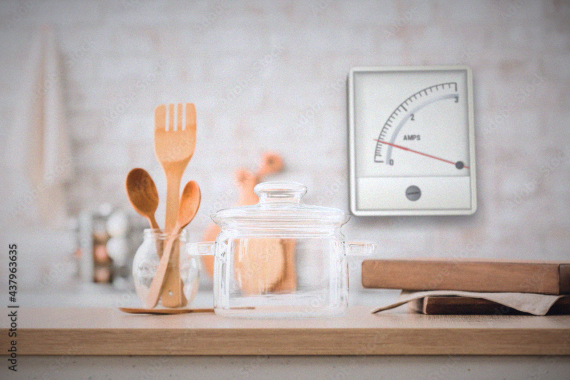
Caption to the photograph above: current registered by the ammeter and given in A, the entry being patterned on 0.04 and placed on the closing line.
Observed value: 1
